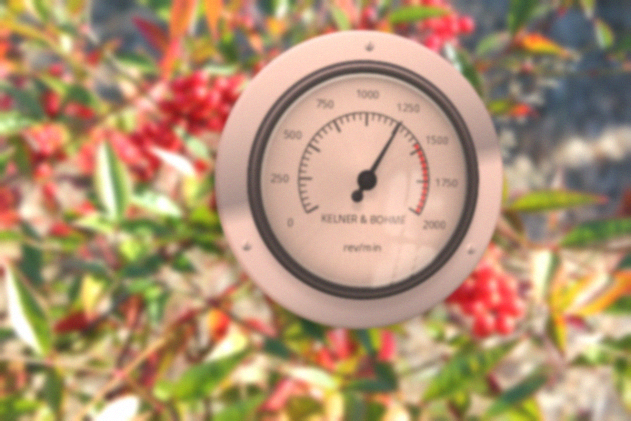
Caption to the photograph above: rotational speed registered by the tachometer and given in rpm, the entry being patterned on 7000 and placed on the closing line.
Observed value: 1250
